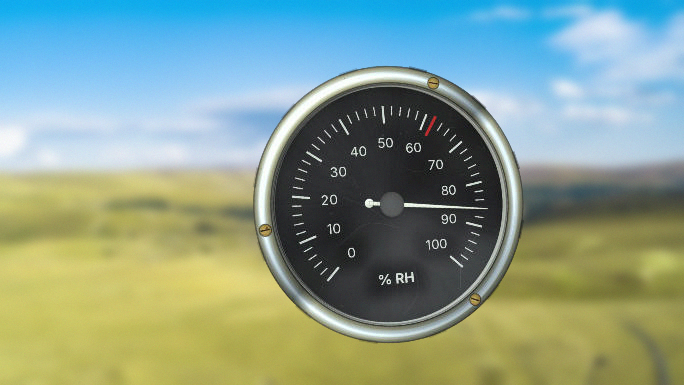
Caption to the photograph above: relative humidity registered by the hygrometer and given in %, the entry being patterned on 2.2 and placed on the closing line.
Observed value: 86
